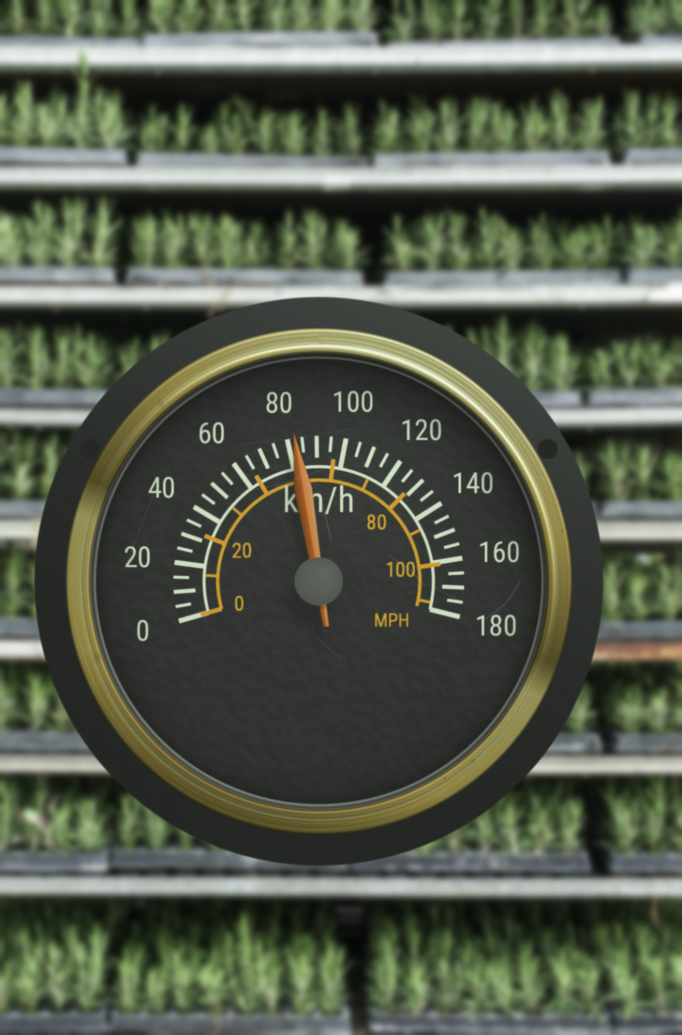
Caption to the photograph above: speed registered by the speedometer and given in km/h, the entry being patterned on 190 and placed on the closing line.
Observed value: 82.5
